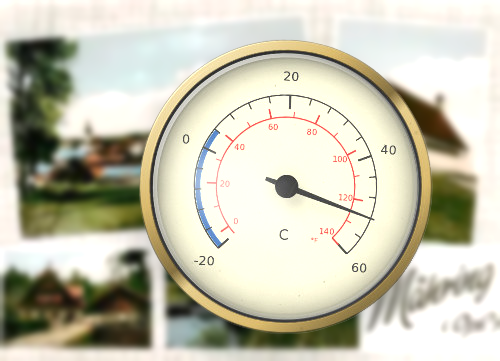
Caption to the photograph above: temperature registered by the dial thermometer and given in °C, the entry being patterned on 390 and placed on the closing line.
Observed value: 52
